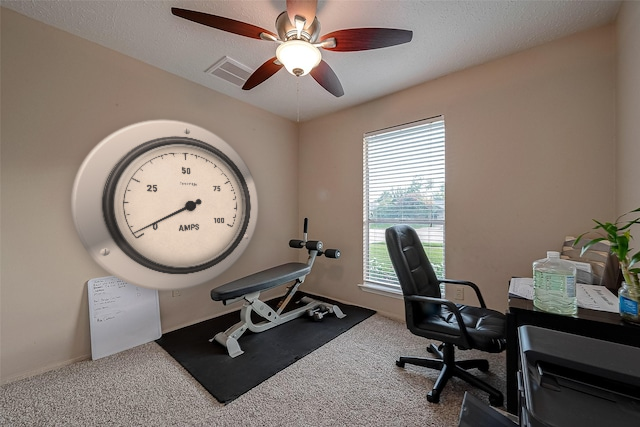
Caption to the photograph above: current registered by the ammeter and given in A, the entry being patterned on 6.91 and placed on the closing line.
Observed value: 2.5
